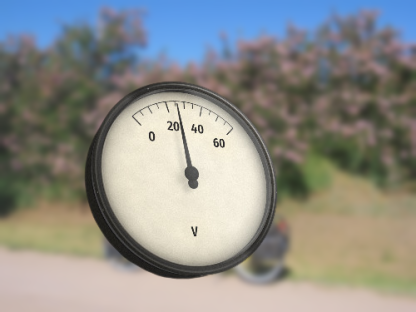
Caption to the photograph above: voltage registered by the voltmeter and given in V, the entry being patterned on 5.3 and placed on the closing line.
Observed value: 25
